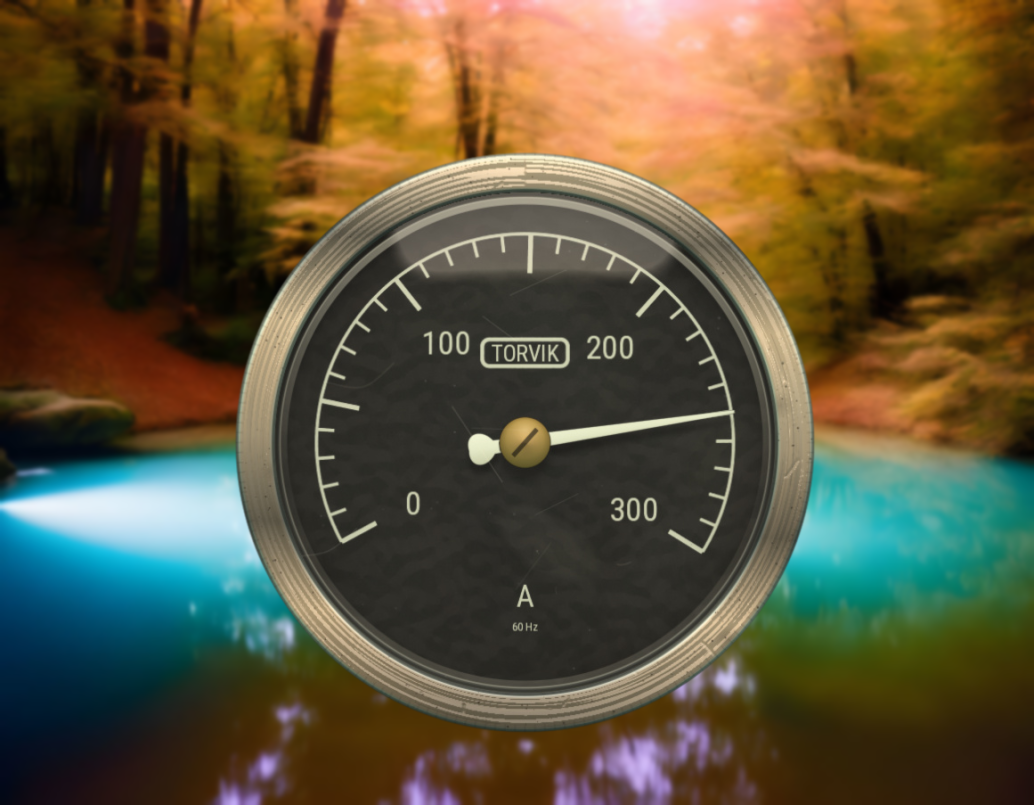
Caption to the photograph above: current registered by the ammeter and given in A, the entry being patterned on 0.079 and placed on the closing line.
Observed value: 250
